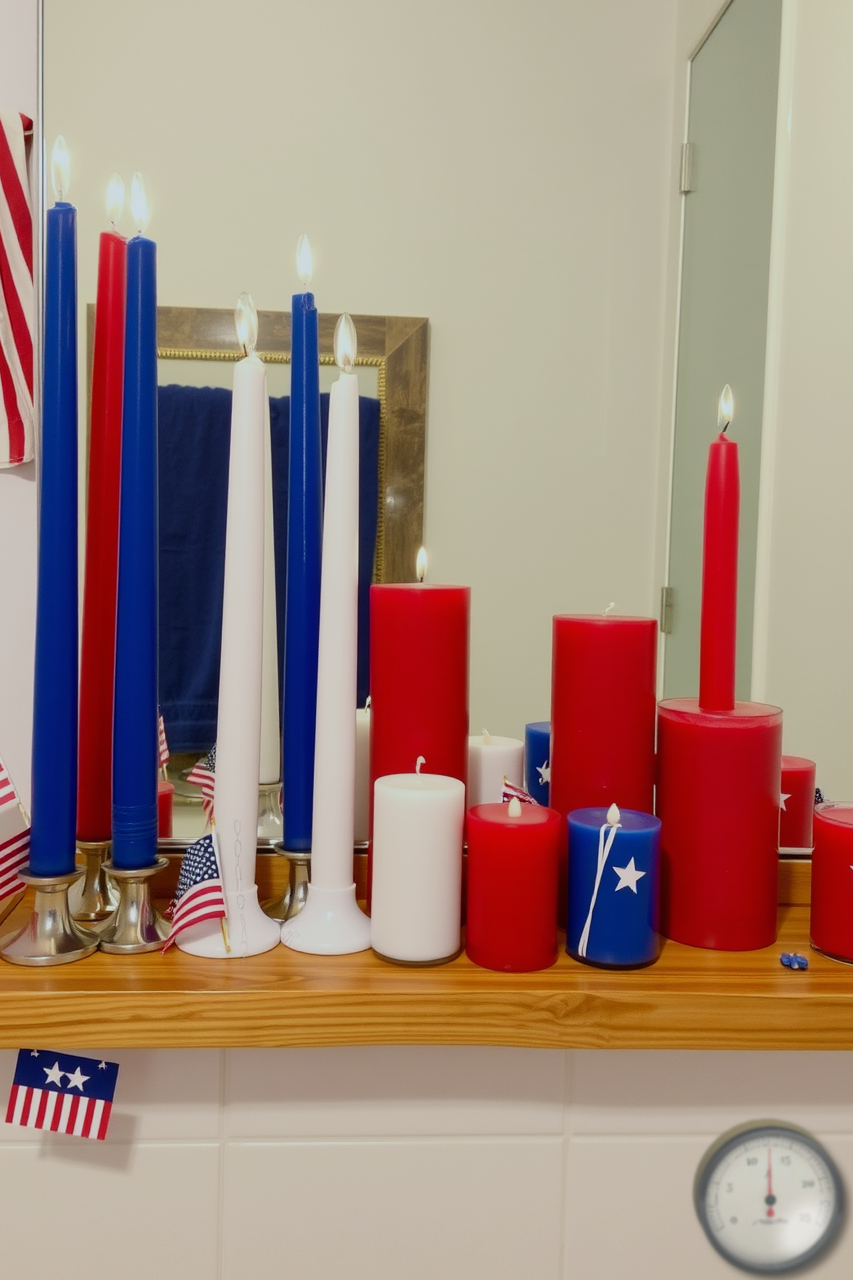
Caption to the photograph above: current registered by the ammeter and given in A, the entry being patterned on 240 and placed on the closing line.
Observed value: 12.5
